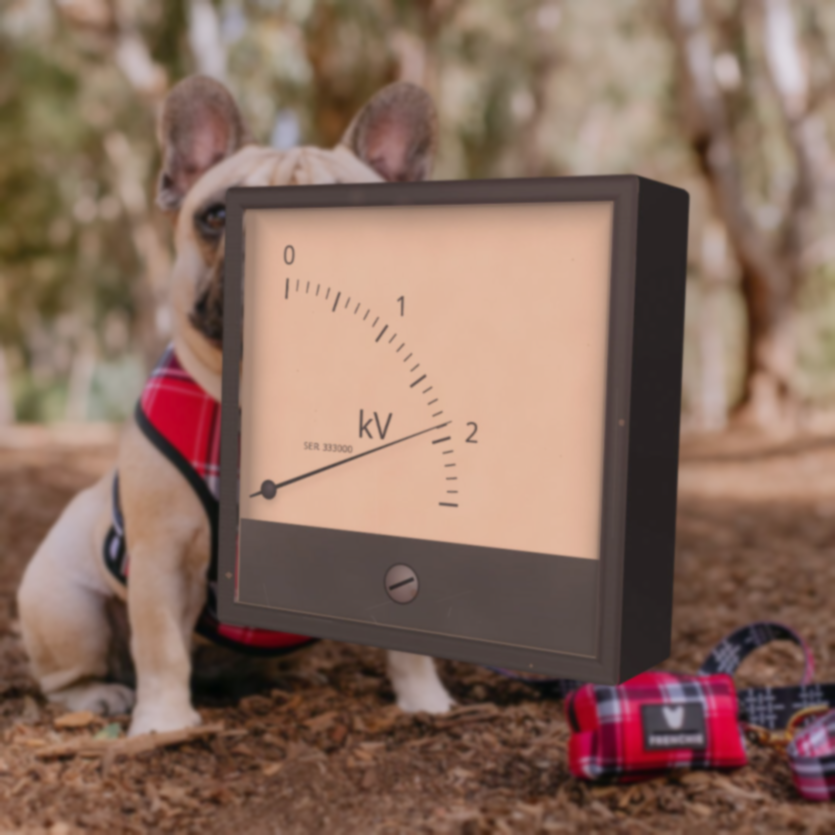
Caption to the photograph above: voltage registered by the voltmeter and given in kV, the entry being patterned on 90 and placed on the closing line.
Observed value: 1.9
